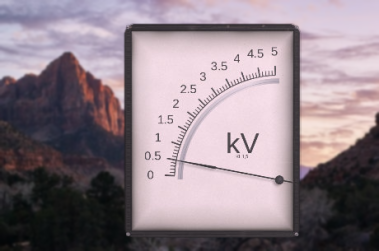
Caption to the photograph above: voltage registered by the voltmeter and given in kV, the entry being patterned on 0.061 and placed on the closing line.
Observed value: 0.5
